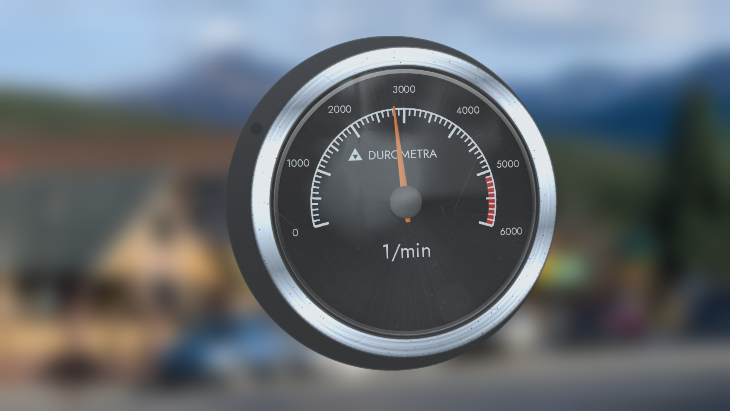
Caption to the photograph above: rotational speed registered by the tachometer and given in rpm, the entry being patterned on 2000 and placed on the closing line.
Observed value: 2800
